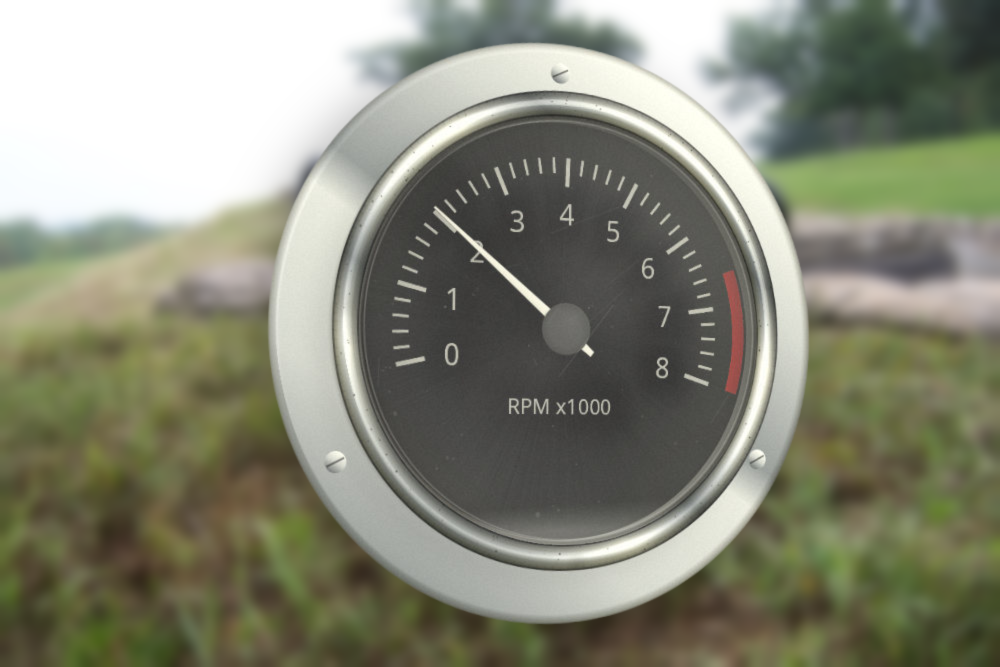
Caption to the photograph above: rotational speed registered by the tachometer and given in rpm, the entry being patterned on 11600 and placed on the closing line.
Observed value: 2000
